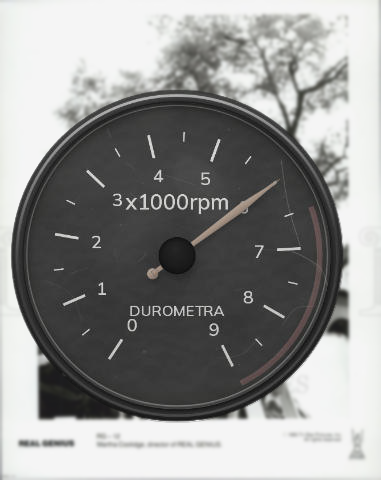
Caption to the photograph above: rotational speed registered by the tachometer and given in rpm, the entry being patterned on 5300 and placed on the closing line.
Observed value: 6000
